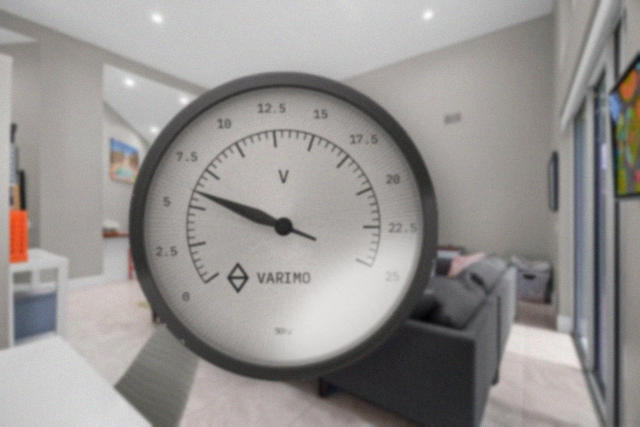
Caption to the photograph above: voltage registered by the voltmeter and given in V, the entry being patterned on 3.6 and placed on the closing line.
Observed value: 6
